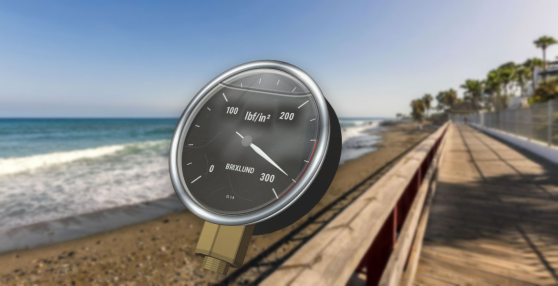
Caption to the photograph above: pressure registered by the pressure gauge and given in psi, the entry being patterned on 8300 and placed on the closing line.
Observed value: 280
